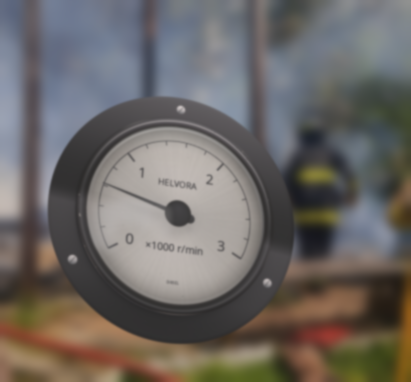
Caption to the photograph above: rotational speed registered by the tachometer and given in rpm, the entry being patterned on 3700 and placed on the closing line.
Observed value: 600
